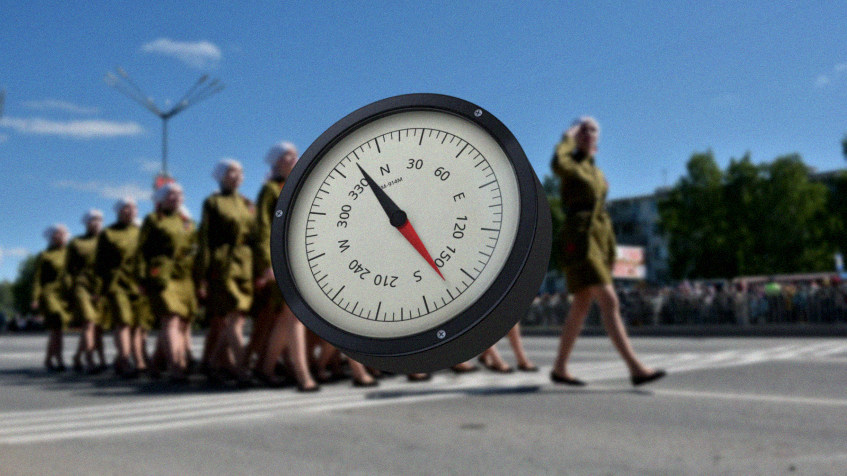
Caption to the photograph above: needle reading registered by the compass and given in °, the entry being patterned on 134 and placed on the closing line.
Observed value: 162.5
